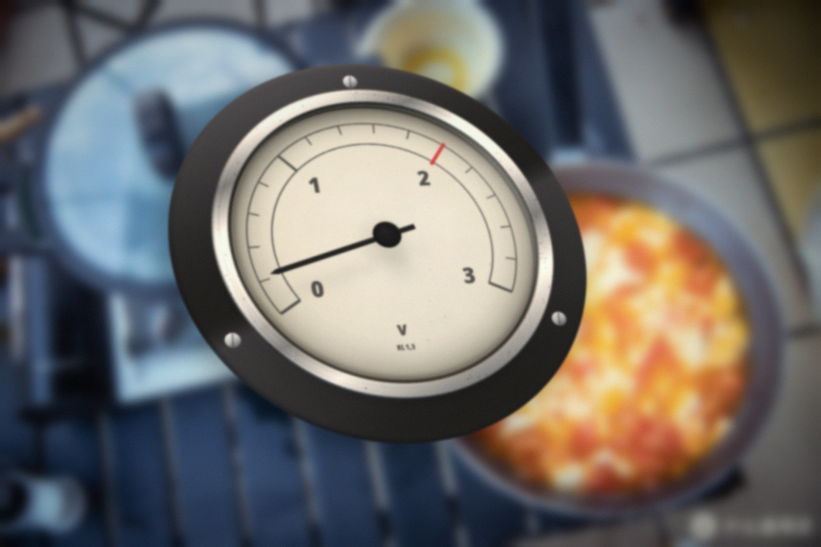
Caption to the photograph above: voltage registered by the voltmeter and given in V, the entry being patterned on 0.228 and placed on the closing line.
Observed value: 0.2
